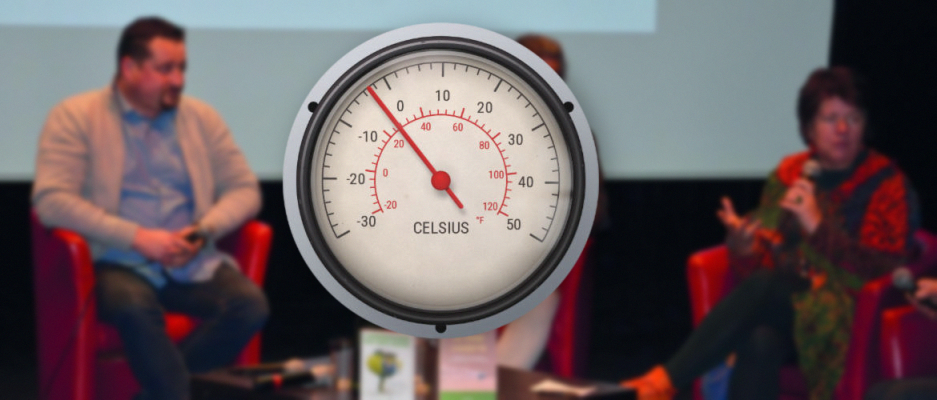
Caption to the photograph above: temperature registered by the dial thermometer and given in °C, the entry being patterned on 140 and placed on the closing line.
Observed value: -3
